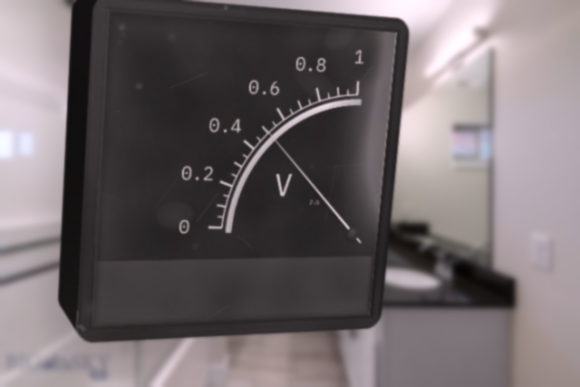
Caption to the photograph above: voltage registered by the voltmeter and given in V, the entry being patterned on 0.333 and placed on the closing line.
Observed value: 0.5
